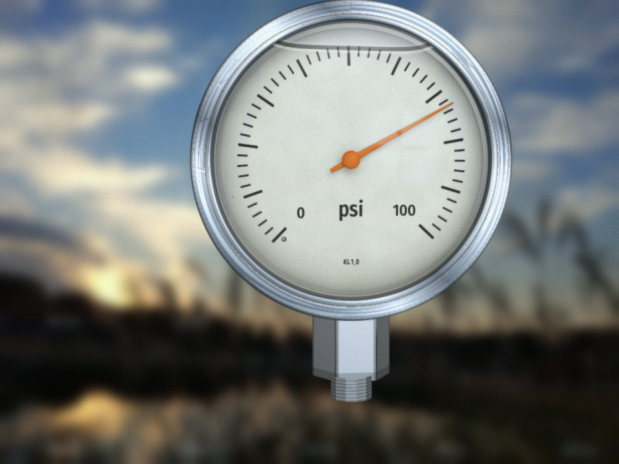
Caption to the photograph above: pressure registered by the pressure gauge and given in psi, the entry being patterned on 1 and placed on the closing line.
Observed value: 73
